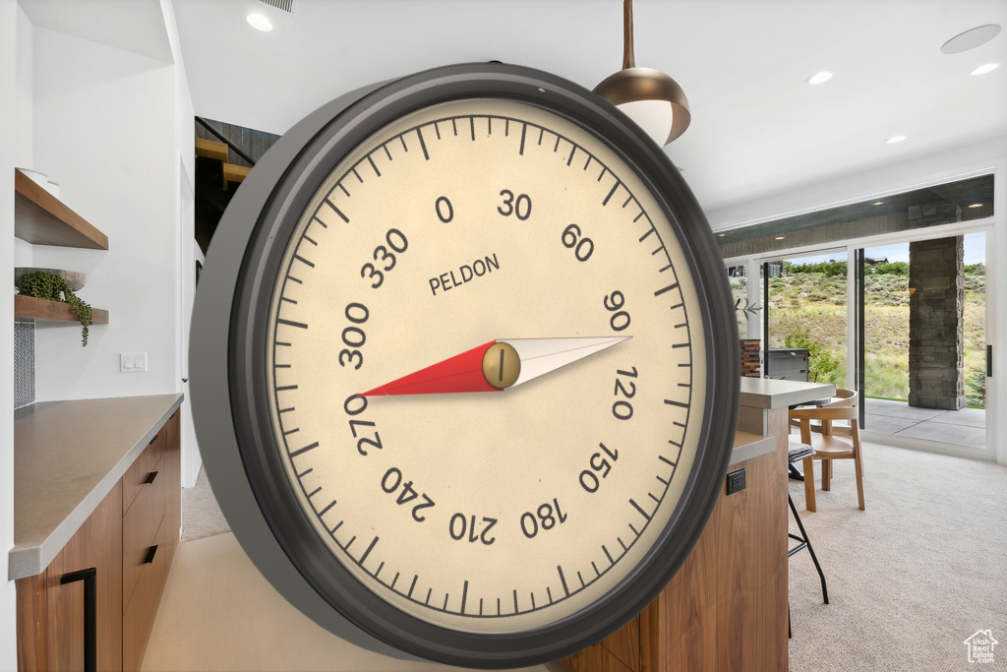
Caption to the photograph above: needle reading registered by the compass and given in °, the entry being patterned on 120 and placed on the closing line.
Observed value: 280
